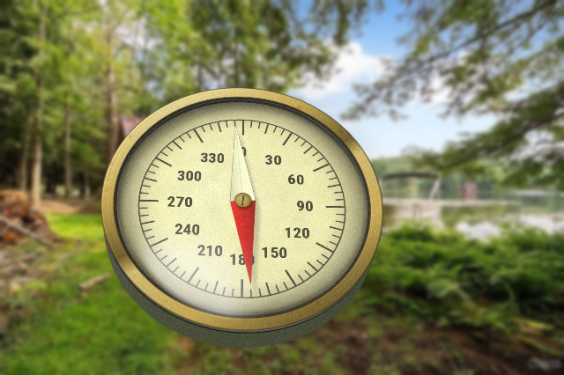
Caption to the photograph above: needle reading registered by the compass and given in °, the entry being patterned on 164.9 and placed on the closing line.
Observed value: 175
